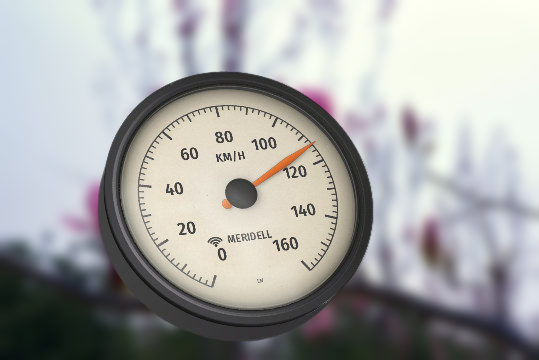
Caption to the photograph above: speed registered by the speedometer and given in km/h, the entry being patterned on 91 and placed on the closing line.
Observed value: 114
